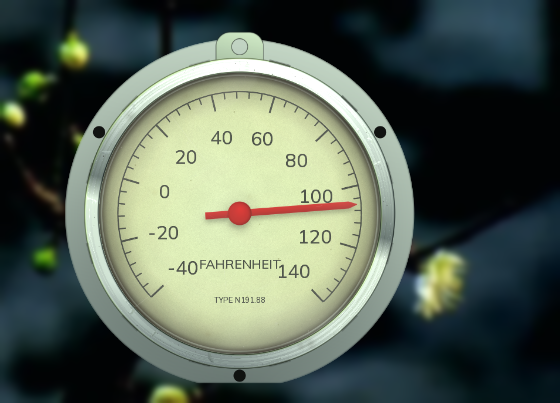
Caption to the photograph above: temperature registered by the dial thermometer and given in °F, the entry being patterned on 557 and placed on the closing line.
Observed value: 106
